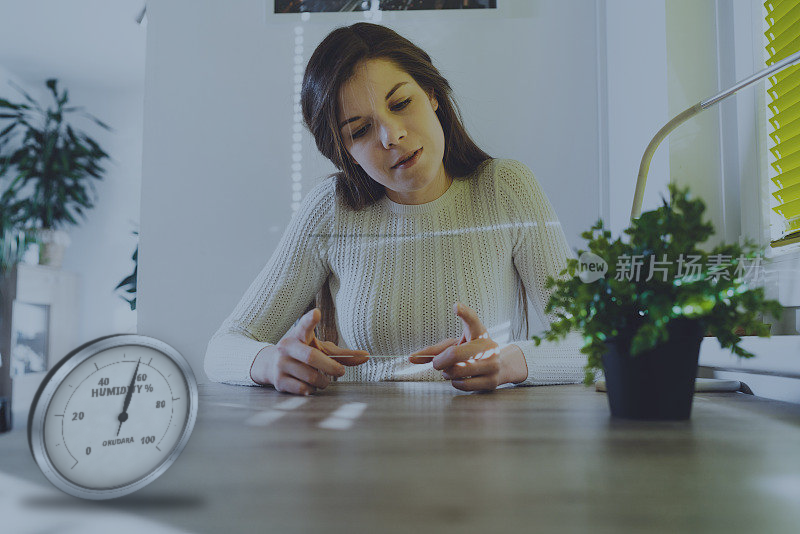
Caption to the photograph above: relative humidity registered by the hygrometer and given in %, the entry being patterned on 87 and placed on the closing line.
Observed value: 55
